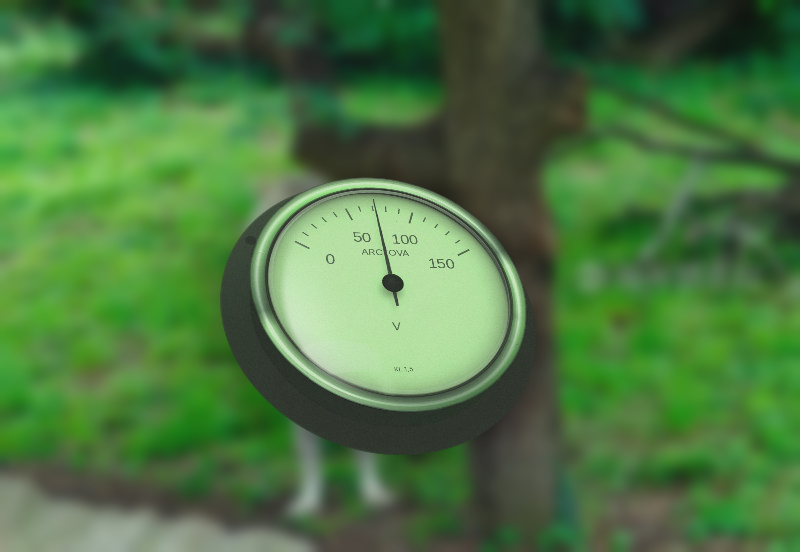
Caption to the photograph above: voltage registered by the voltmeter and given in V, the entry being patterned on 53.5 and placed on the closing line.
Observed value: 70
